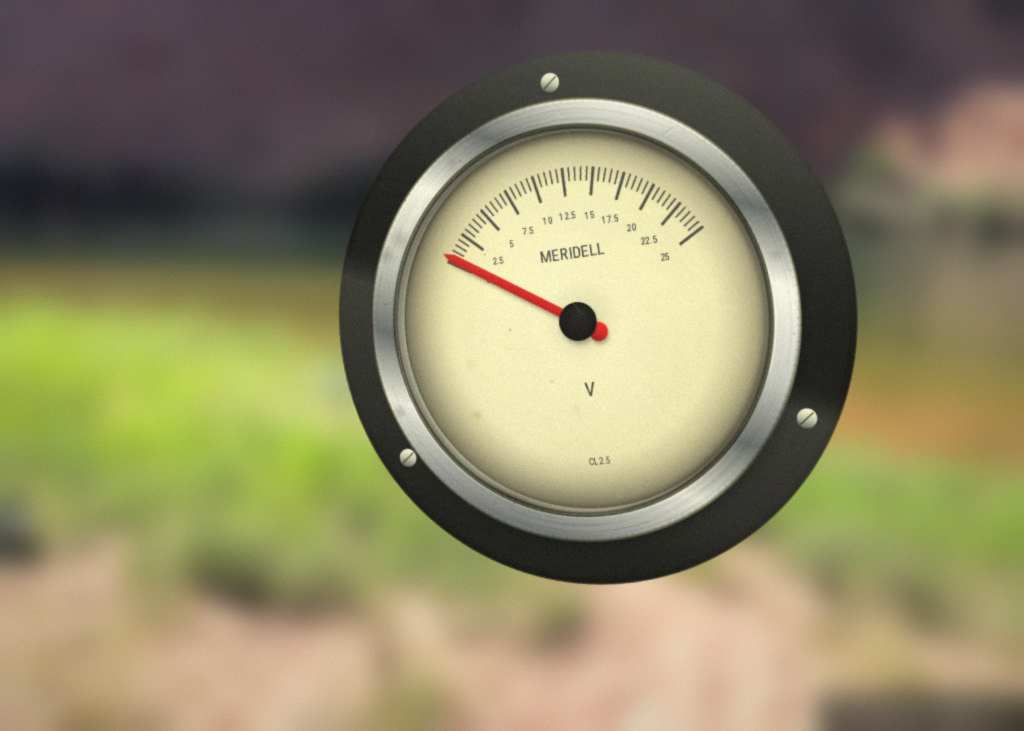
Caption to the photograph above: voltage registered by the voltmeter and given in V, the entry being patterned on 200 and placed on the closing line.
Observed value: 0.5
